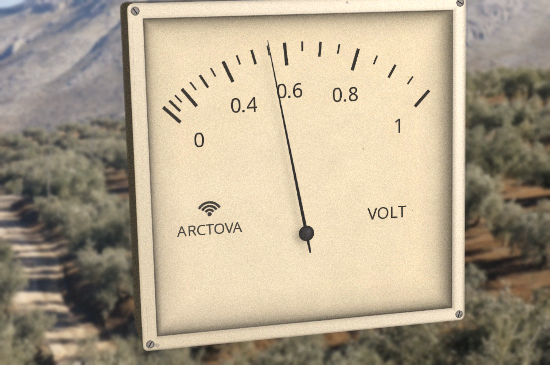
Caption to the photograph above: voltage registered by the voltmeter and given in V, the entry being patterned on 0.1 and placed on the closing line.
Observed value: 0.55
